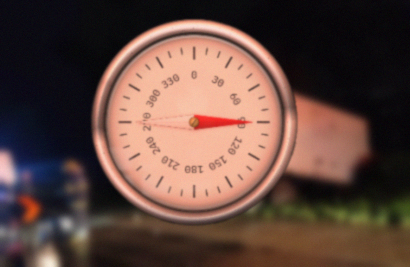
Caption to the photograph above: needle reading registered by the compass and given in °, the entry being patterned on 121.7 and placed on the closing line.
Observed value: 90
